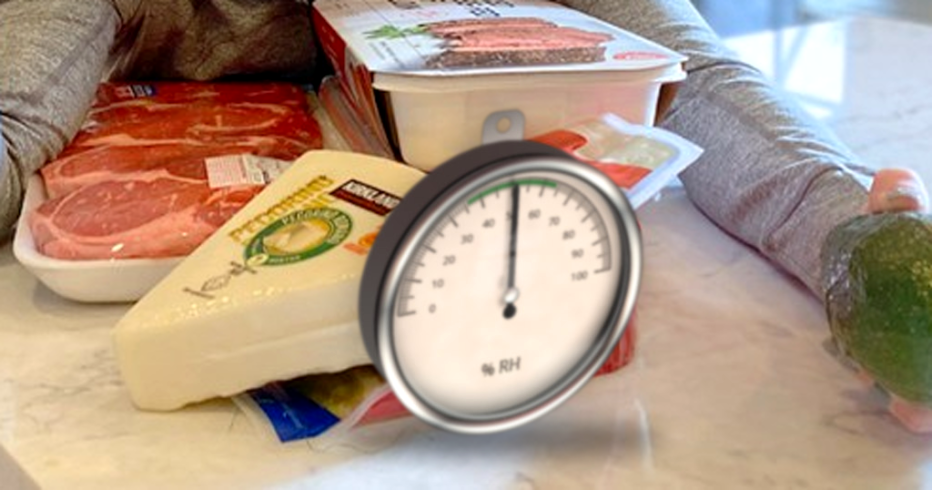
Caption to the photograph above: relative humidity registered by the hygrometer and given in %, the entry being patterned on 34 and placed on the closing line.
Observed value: 50
